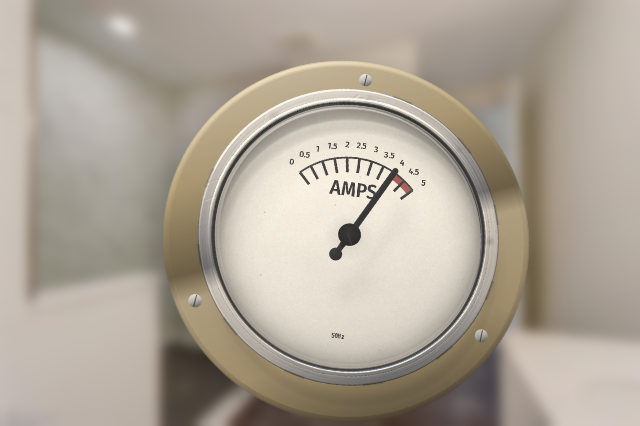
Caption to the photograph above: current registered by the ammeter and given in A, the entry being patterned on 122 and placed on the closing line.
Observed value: 4
